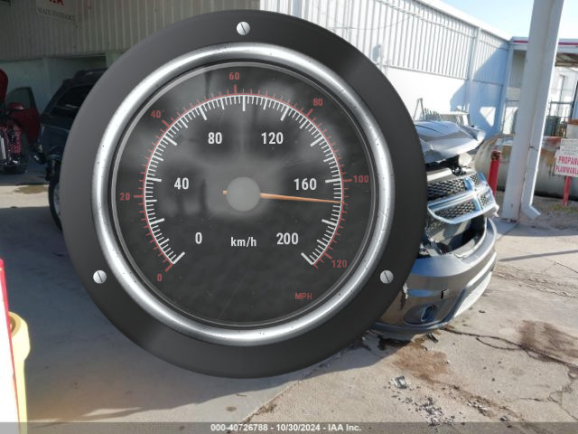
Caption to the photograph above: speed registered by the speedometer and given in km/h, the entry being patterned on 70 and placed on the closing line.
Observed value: 170
